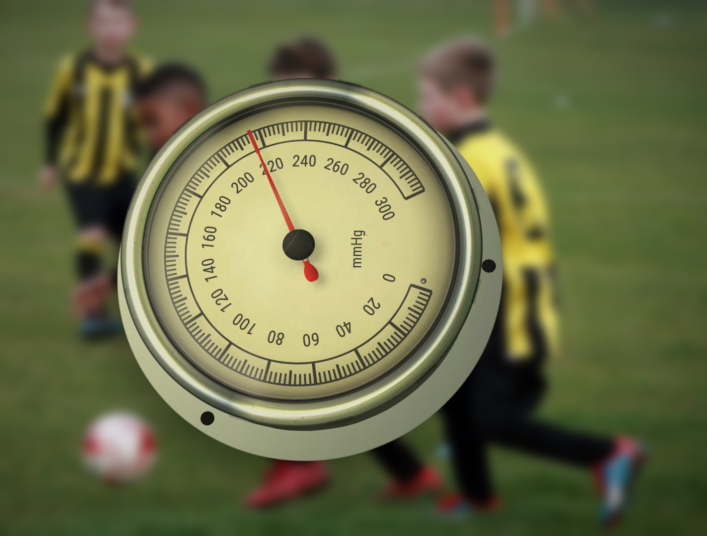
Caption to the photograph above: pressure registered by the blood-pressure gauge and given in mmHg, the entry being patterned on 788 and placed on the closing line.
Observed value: 216
